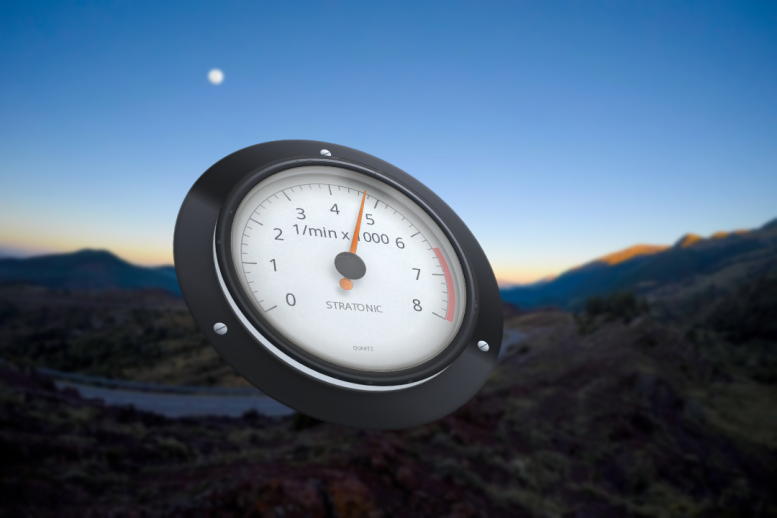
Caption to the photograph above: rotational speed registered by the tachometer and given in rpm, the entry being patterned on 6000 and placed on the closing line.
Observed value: 4700
